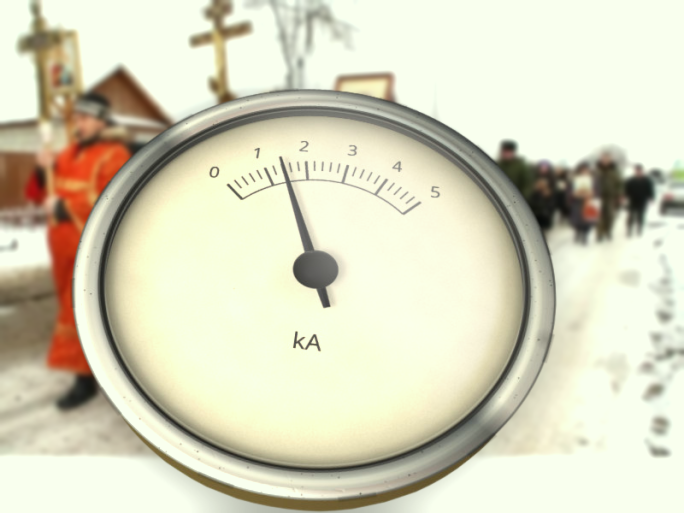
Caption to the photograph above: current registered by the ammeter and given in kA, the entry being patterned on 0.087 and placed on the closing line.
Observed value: 1.4
